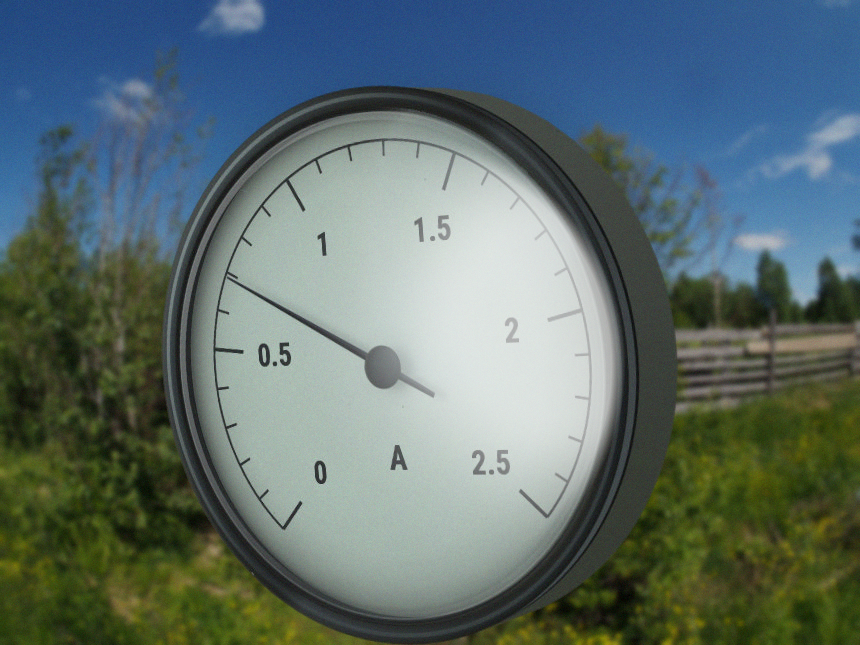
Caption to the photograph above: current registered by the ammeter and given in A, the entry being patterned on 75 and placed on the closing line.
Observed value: 0.7
